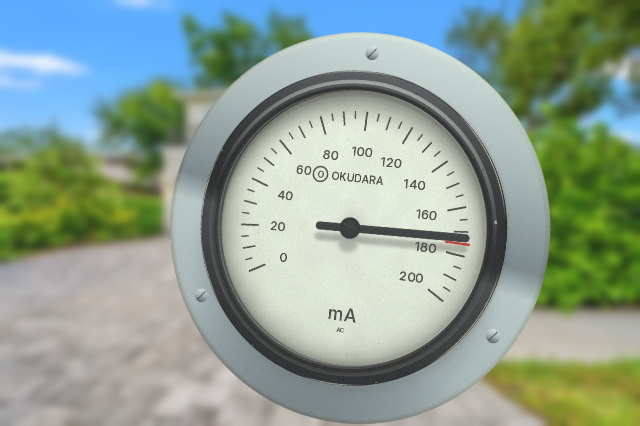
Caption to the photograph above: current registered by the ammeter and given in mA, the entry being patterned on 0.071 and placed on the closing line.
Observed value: 172.5
